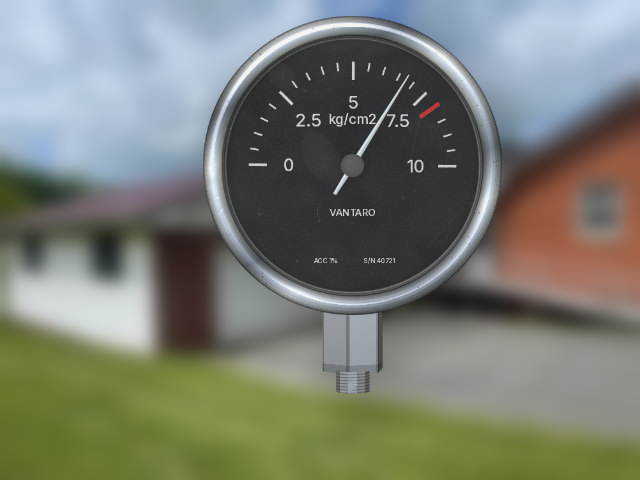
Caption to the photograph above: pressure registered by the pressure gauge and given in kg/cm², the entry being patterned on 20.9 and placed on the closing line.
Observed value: 6.75
